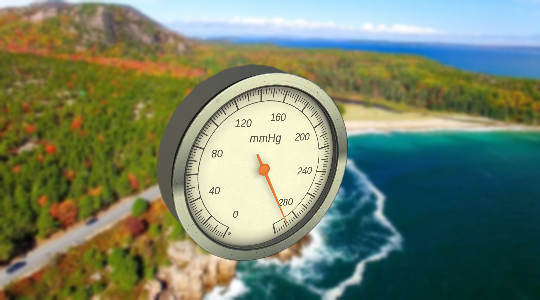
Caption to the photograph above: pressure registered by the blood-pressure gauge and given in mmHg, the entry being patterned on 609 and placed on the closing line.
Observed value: 290
